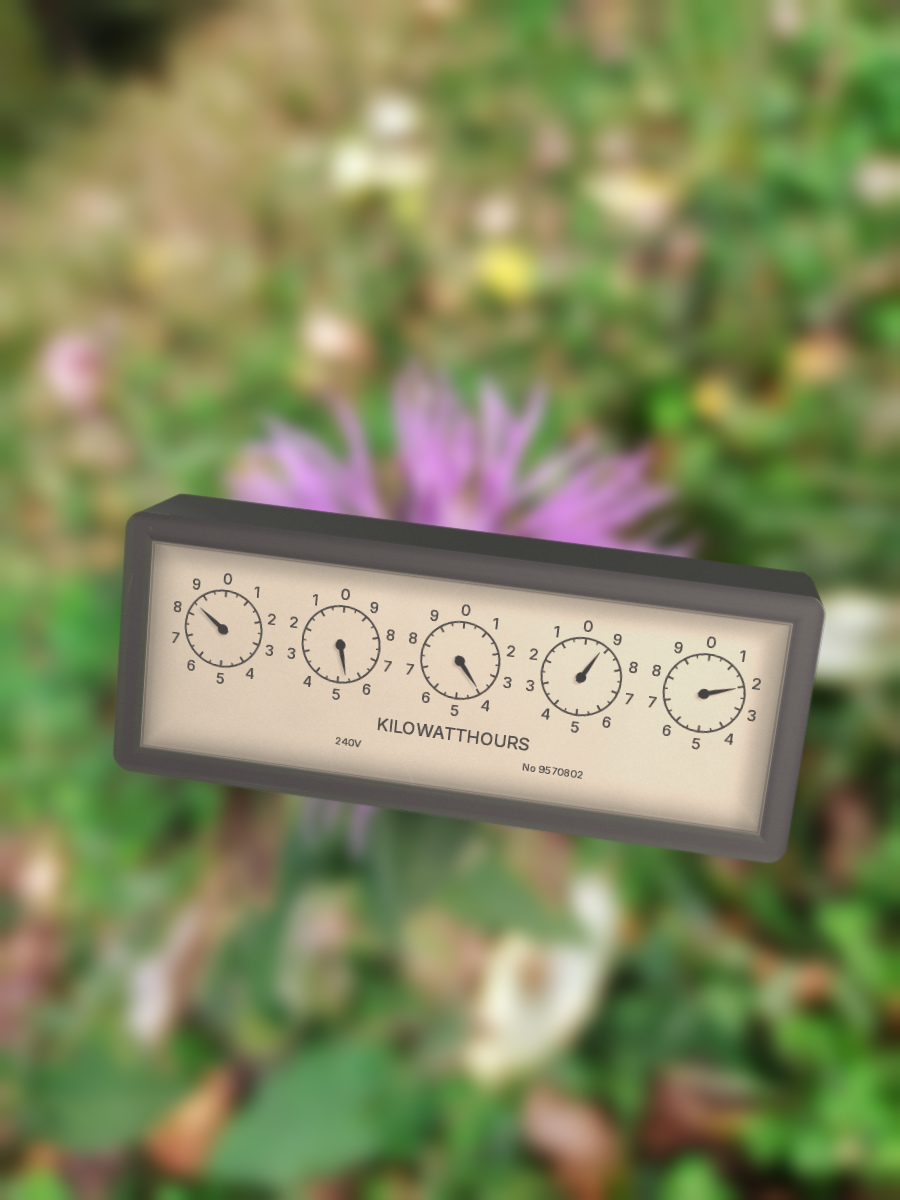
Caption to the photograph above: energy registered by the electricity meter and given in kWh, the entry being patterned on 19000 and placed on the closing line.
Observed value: 85392
